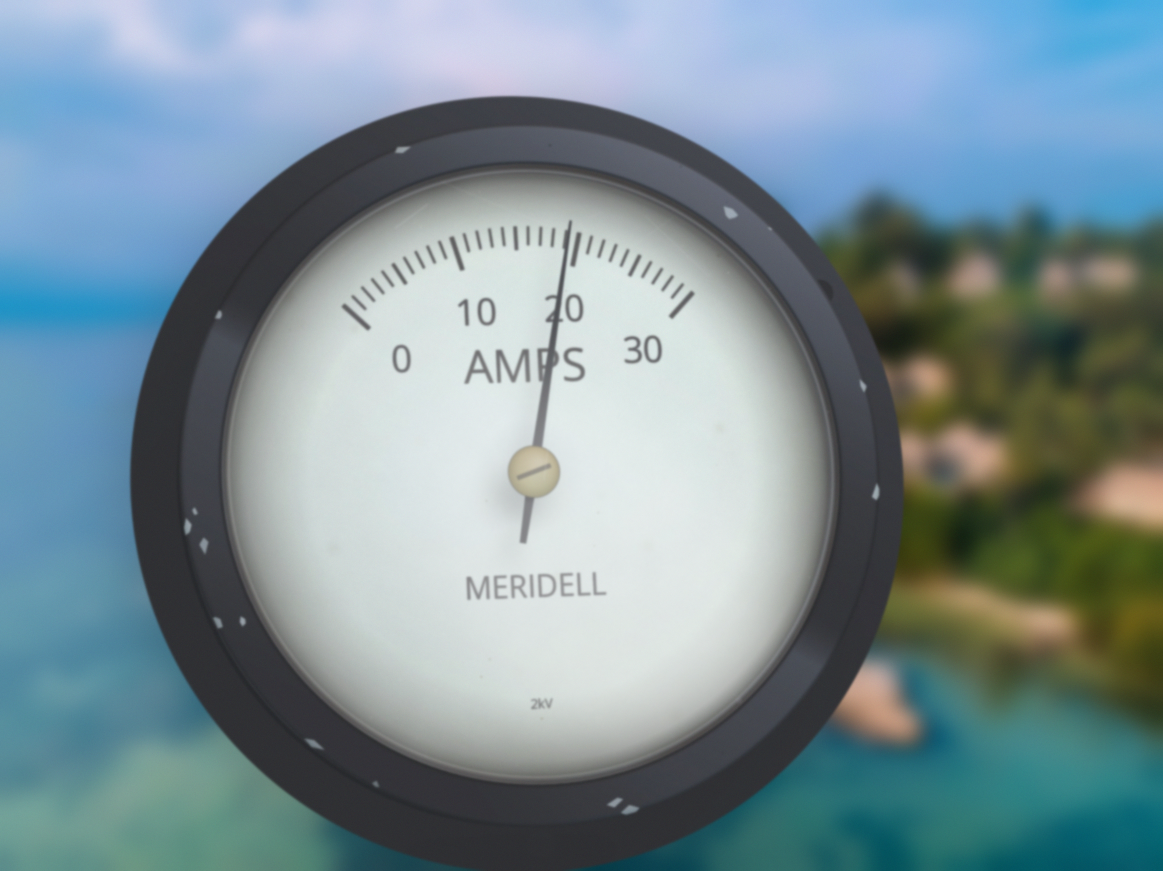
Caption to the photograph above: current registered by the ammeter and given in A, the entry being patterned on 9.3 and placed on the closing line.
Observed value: 19
